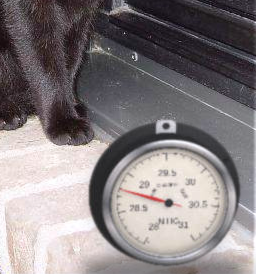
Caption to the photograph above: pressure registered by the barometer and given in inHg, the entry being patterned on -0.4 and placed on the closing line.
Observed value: 28.8
